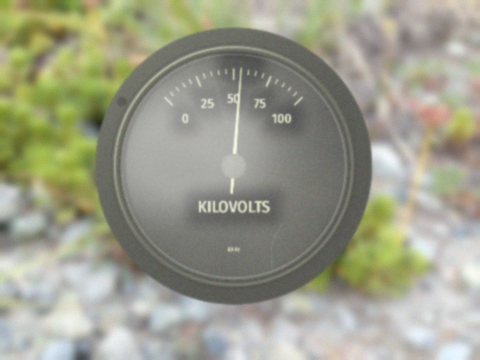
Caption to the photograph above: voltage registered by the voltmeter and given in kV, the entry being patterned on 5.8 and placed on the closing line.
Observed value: 55
